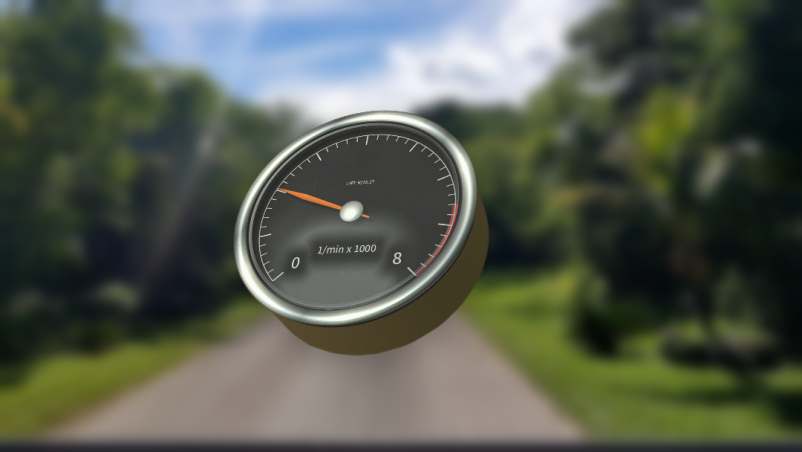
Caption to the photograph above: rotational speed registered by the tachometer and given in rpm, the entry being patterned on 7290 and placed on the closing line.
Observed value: 2000
